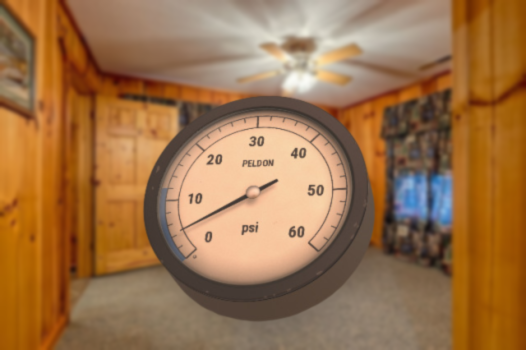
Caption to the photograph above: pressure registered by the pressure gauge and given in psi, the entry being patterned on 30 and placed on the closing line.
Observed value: 4
